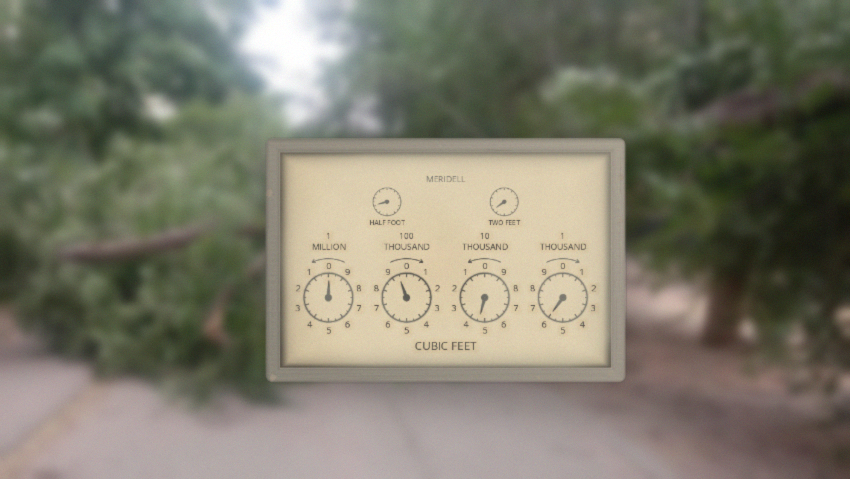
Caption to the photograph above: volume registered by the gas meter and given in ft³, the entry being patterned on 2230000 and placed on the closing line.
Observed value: 994600
